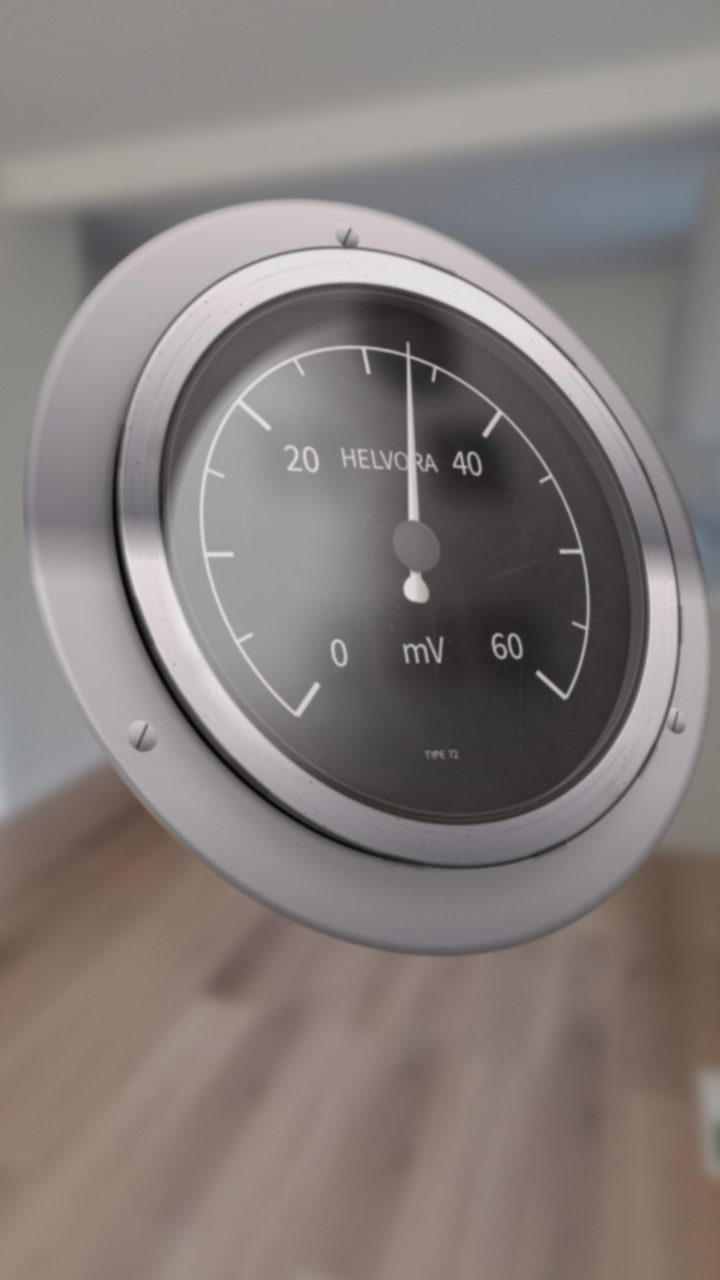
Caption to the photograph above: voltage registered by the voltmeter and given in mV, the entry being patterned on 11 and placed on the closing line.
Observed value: 32.5
